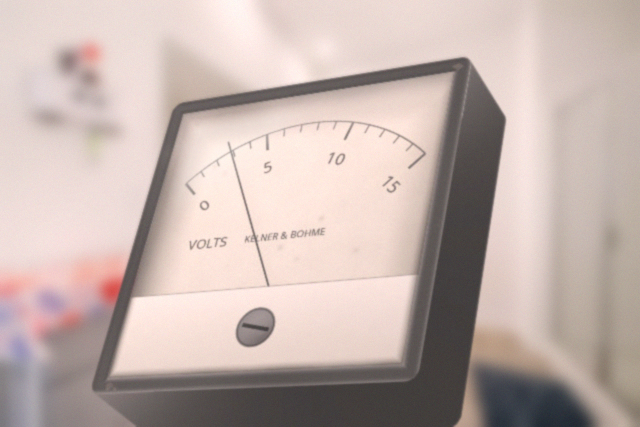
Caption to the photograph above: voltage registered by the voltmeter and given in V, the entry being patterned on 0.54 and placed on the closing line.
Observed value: 3
